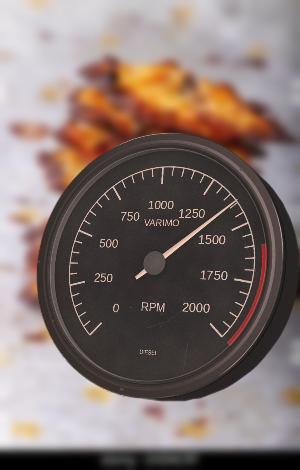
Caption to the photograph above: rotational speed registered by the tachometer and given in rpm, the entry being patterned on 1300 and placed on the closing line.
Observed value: 1400
